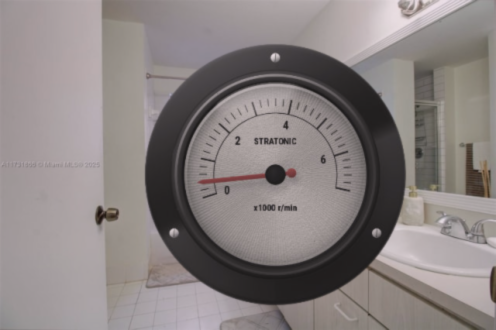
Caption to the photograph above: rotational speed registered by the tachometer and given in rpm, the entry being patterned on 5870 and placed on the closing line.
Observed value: 400
